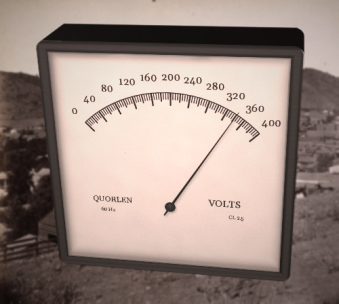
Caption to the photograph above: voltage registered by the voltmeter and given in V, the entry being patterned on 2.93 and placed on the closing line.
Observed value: 340
